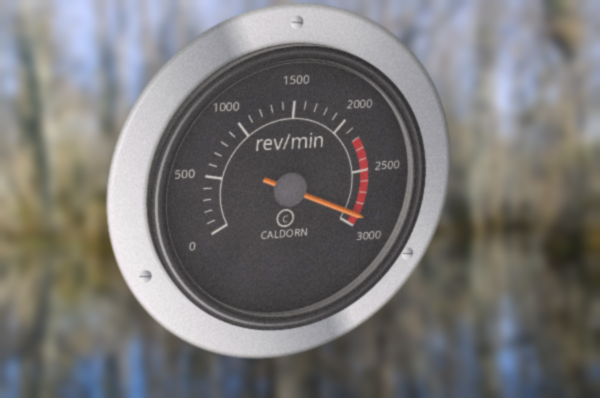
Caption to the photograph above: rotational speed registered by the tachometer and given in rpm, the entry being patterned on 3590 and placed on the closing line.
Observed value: 2900
